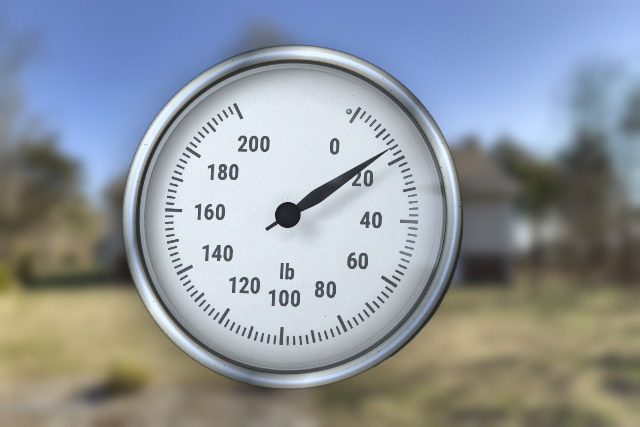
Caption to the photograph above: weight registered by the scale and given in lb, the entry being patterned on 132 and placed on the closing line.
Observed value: 16
